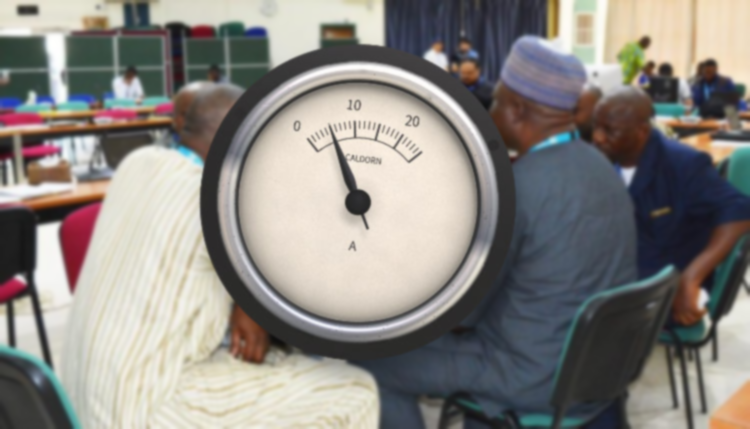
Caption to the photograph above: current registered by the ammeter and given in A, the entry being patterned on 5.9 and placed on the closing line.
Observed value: 5
